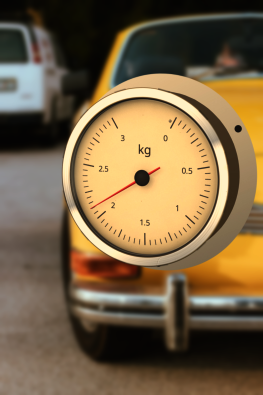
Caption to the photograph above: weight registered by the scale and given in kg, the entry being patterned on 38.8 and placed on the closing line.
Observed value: 2.1
